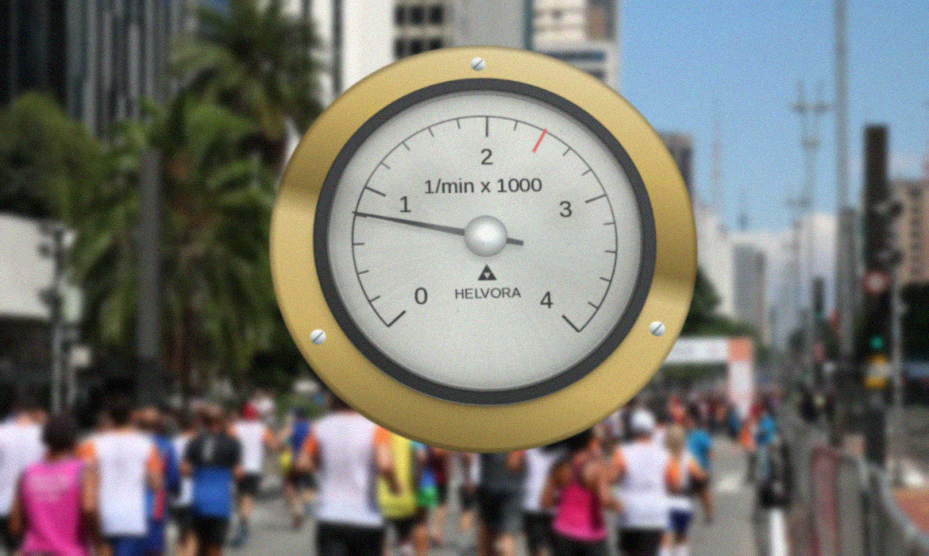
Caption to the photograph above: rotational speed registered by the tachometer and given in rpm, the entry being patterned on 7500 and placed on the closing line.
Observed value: 800
